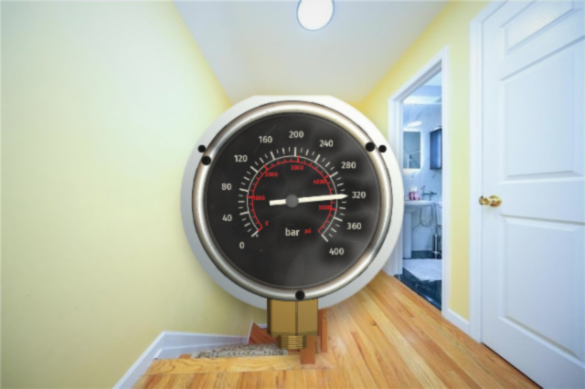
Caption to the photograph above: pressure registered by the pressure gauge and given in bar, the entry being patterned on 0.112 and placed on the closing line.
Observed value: 320
